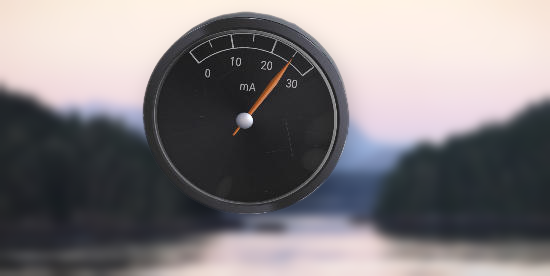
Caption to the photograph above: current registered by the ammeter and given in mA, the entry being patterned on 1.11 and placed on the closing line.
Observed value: 25
